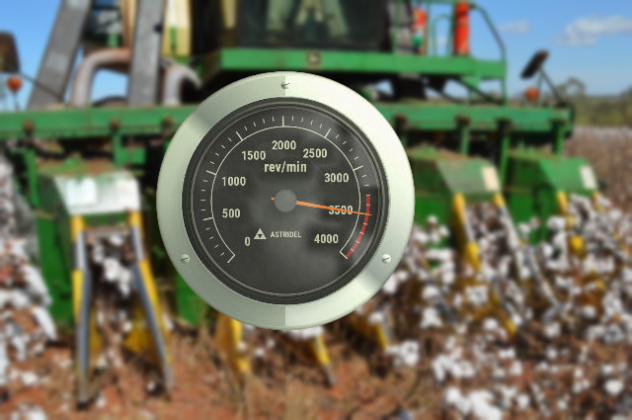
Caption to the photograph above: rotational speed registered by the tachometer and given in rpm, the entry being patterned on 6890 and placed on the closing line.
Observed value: 3500
